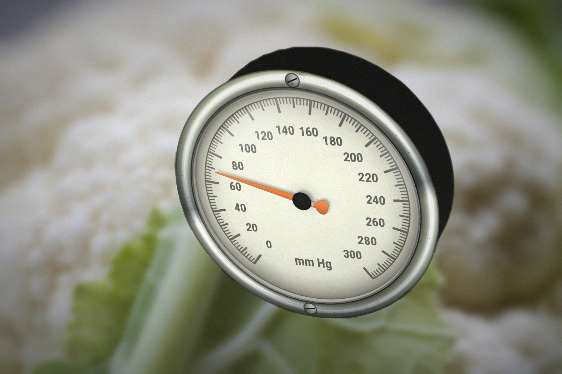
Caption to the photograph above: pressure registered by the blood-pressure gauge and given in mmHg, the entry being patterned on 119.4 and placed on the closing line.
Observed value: 70
